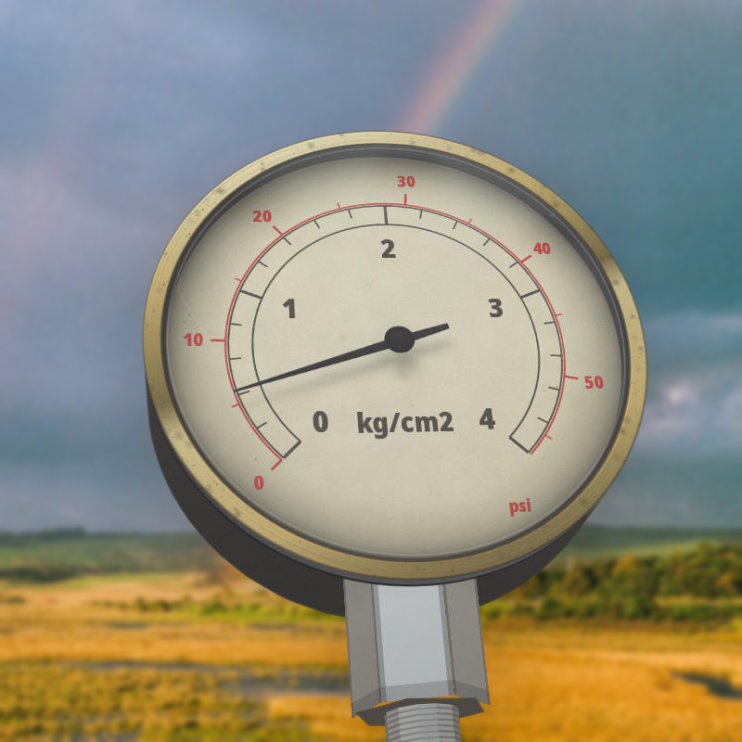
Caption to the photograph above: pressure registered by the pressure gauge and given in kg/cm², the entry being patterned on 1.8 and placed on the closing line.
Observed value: 0.4
